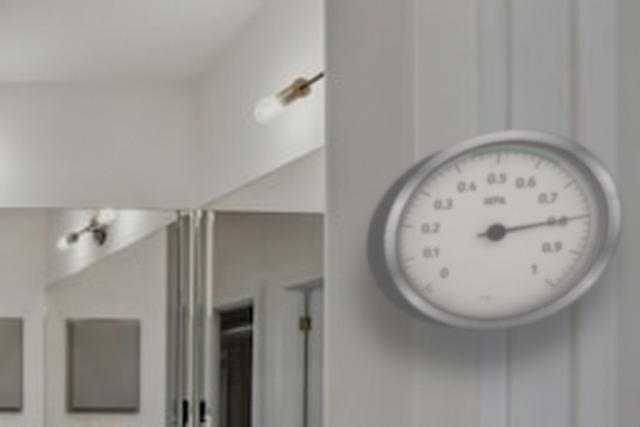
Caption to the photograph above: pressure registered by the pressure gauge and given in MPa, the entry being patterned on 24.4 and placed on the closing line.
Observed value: 0.8
